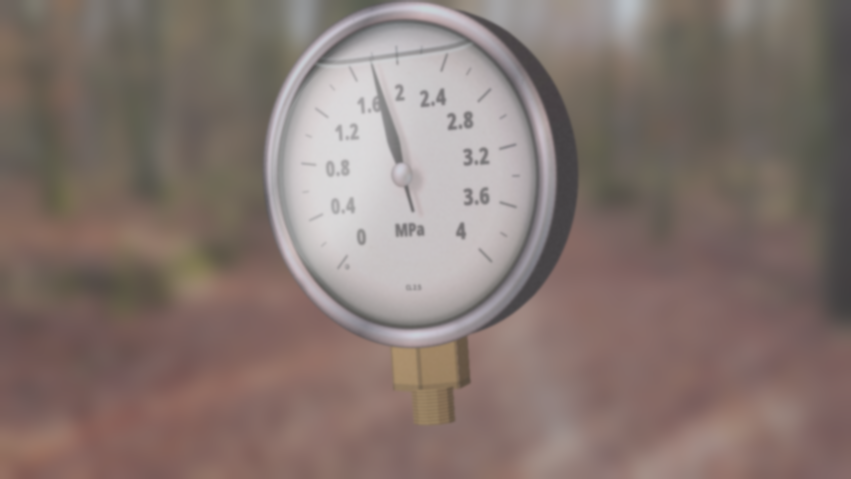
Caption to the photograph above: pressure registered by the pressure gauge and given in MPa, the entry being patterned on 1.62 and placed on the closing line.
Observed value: 1.8
